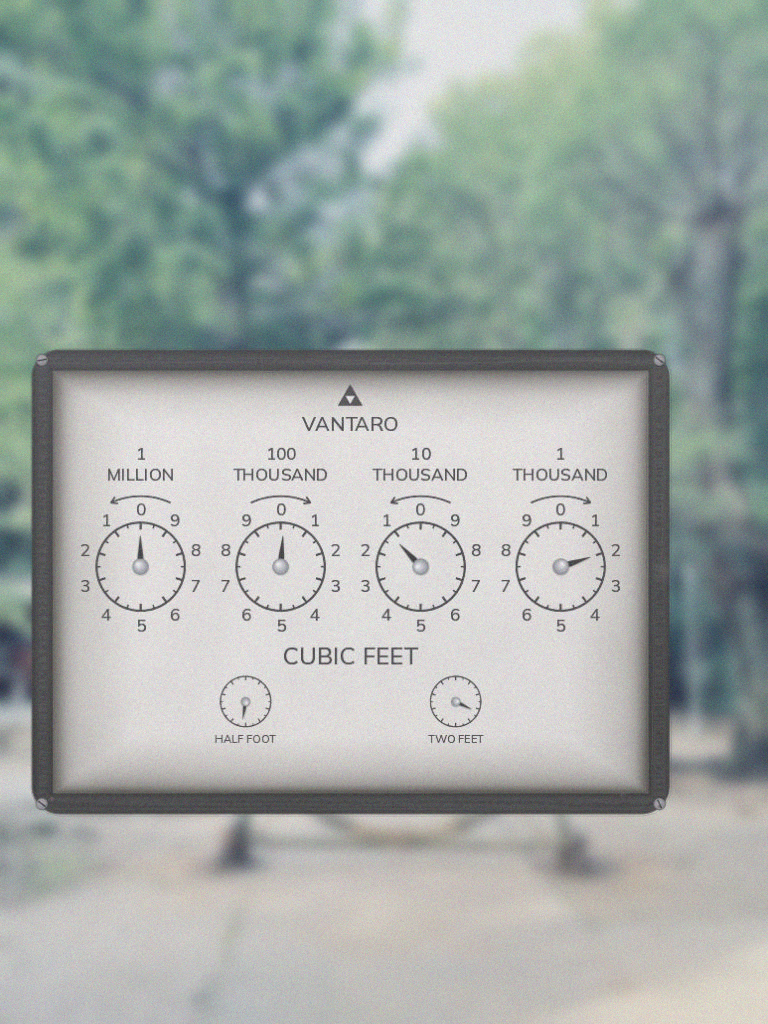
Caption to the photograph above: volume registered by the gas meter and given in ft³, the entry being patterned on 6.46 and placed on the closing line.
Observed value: 1200
